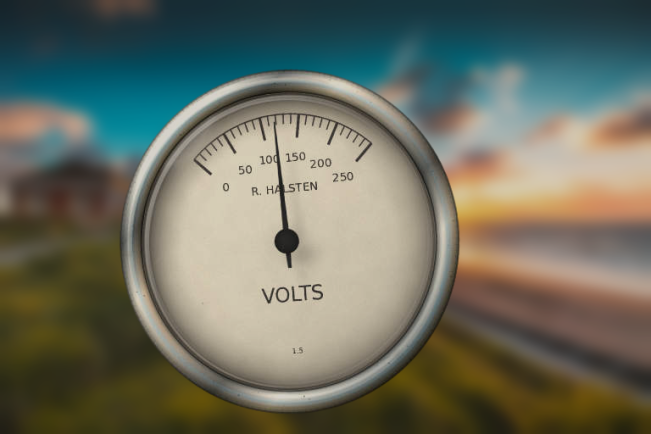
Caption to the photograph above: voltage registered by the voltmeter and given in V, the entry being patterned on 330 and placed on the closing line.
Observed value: 120
